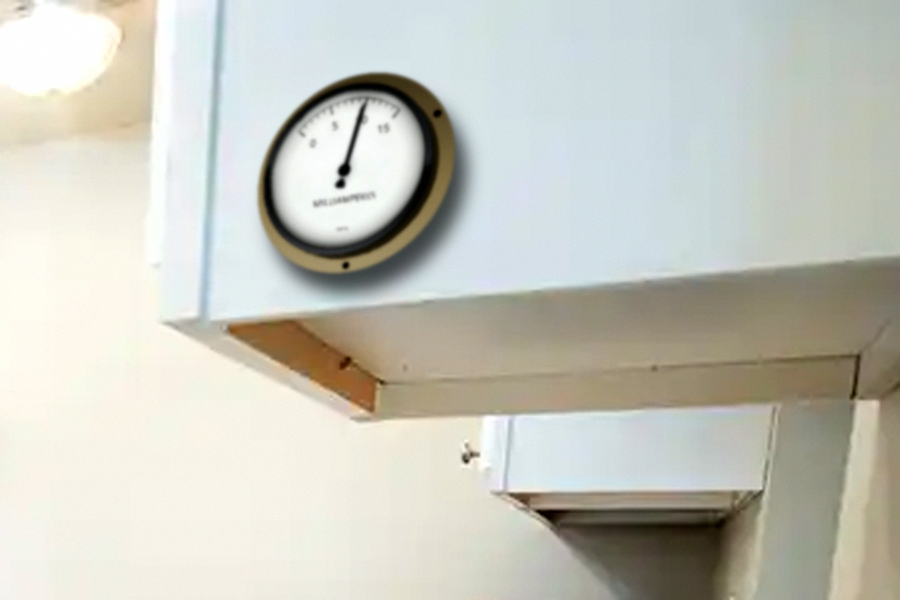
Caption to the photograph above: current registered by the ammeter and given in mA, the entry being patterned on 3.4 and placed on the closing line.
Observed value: 10
